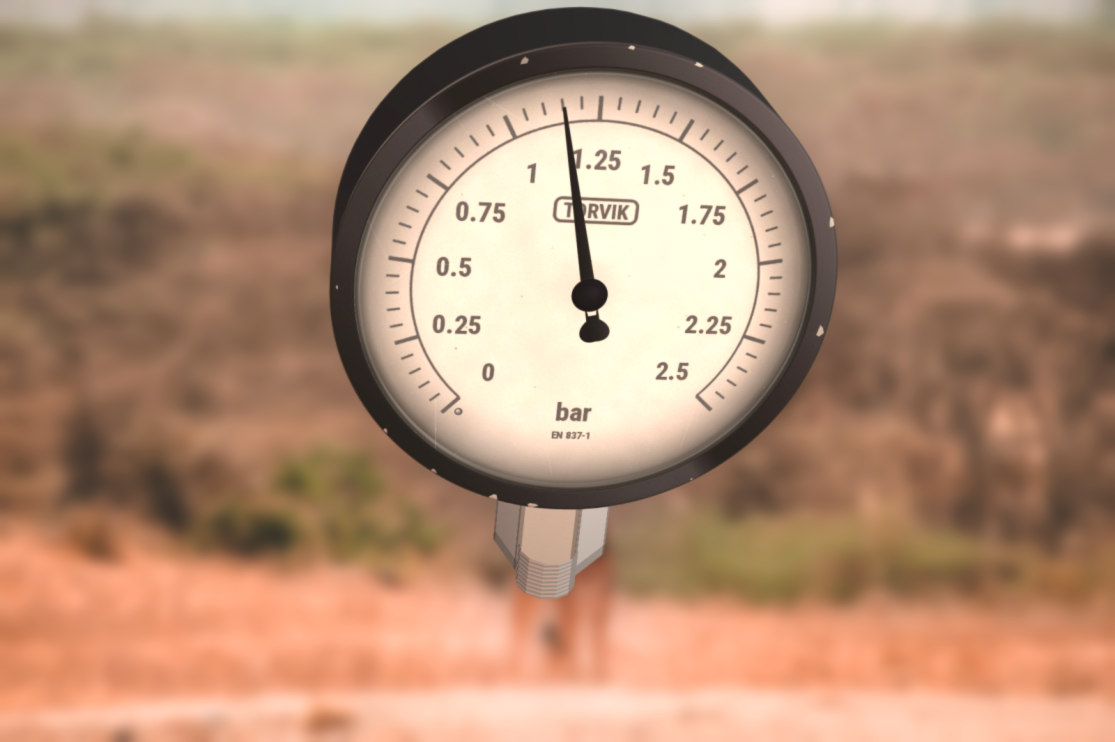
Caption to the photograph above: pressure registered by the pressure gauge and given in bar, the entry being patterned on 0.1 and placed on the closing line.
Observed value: 1.15
